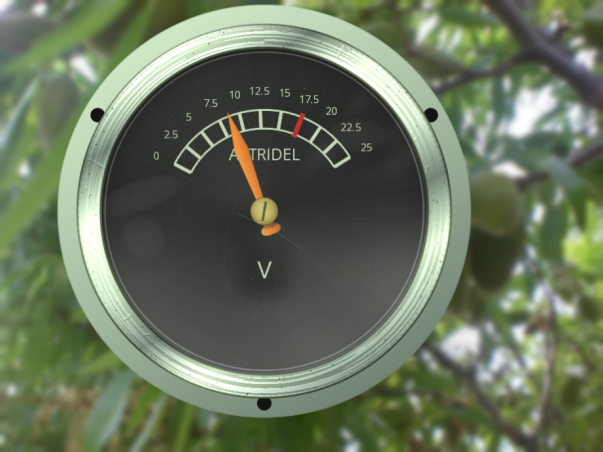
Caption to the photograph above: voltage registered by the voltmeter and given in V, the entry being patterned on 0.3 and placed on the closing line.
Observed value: 8.75
